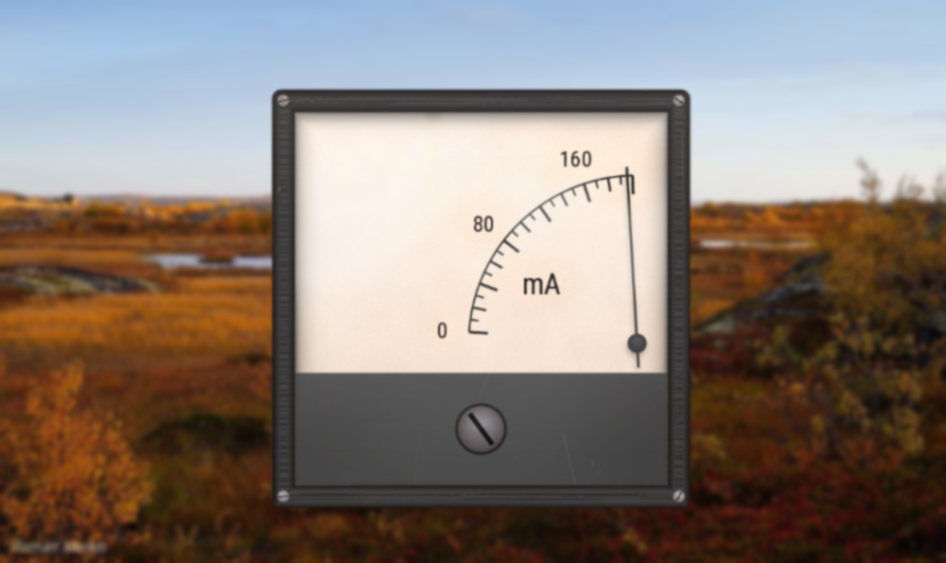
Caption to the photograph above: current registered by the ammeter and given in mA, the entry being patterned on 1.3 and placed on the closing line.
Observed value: 195
